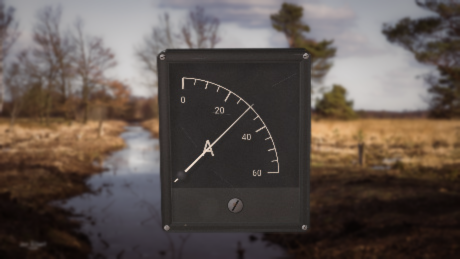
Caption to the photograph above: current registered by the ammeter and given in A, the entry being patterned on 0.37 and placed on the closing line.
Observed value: 30
